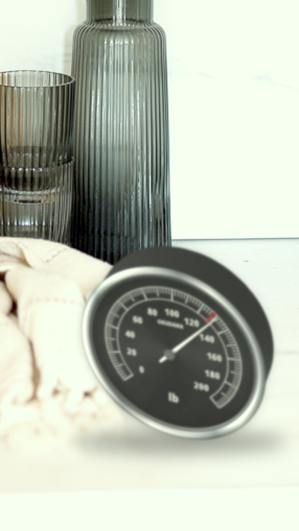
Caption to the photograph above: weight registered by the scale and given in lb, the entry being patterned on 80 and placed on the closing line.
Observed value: 130
